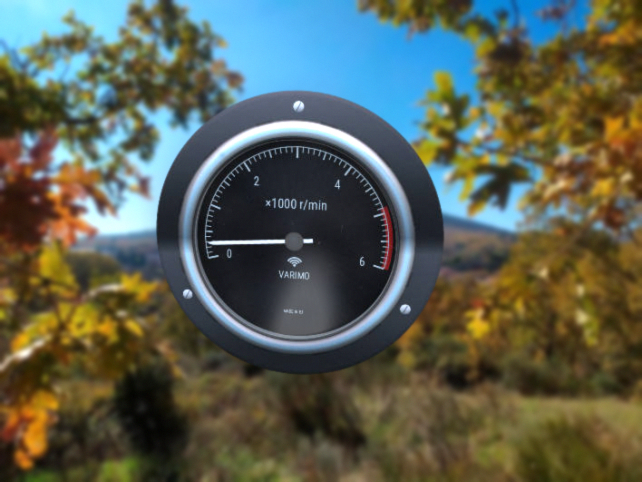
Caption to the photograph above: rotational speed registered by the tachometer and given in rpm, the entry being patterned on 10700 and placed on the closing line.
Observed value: 300
